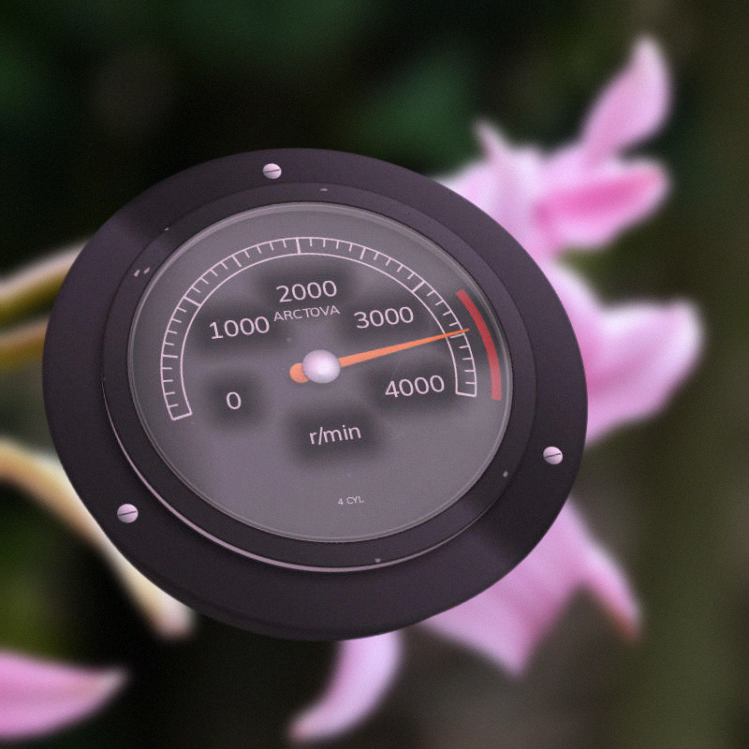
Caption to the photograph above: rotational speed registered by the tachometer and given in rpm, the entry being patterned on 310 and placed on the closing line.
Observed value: 3500
